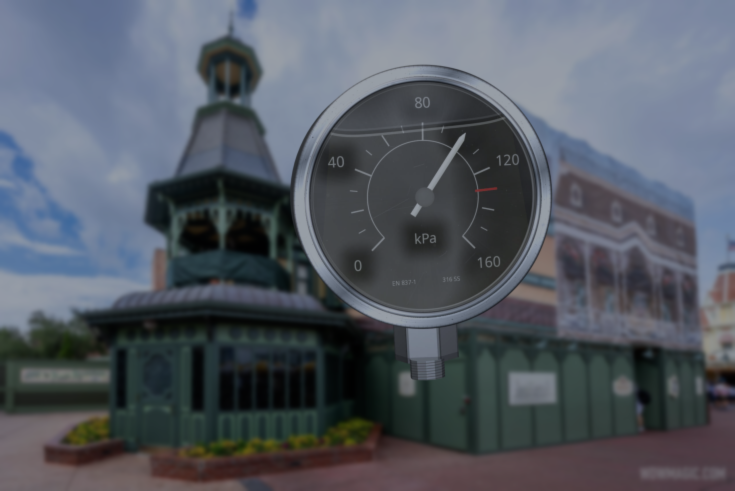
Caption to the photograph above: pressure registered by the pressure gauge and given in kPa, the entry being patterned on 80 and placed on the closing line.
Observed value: 100
